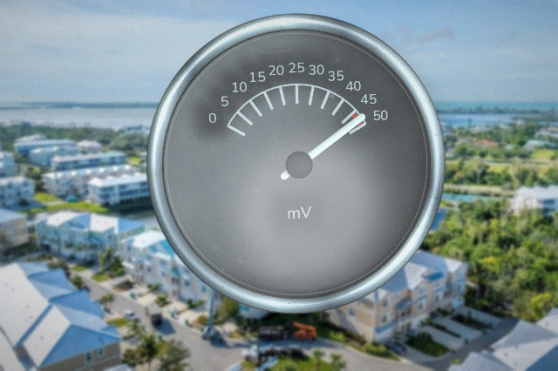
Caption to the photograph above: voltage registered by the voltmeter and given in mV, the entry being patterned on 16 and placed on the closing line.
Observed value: 47.5
